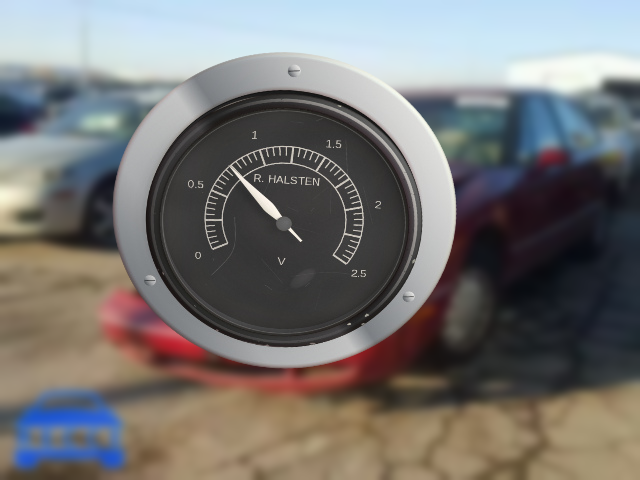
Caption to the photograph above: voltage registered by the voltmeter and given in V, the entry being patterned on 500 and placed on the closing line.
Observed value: 0.75
